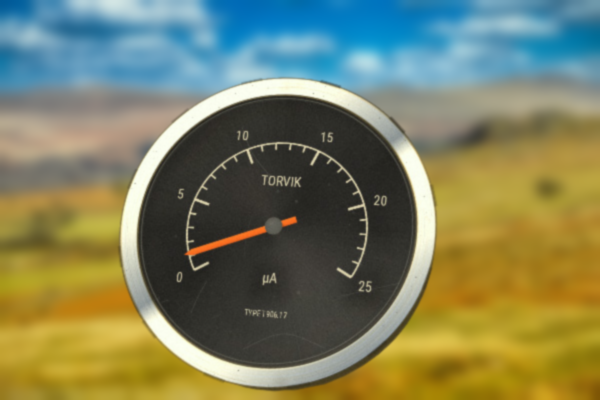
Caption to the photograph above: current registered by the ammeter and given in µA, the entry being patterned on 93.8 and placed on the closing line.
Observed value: 1
